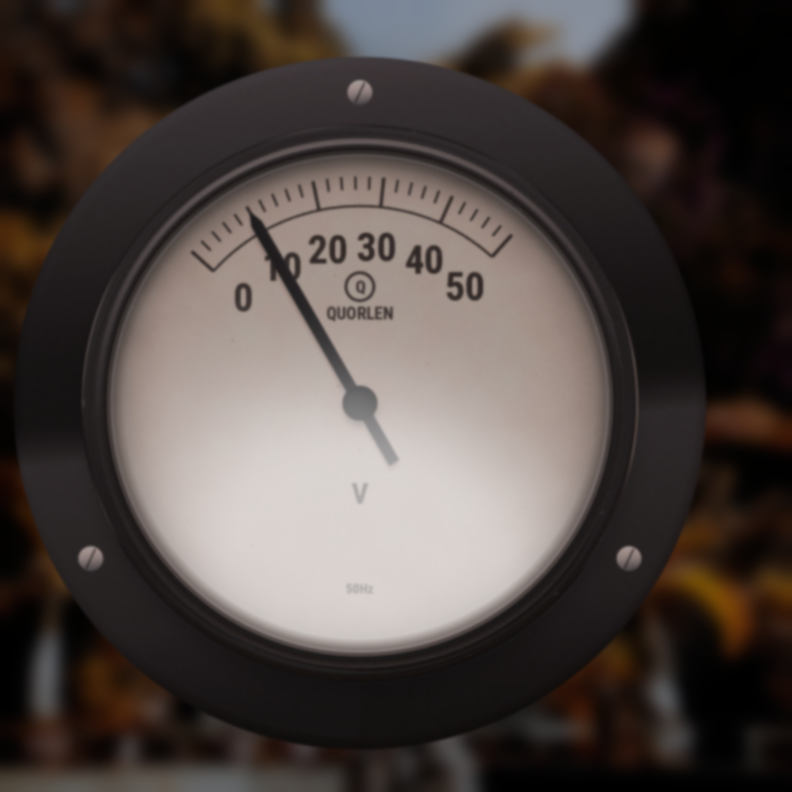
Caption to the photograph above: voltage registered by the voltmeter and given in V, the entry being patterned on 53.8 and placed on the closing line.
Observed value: 10
